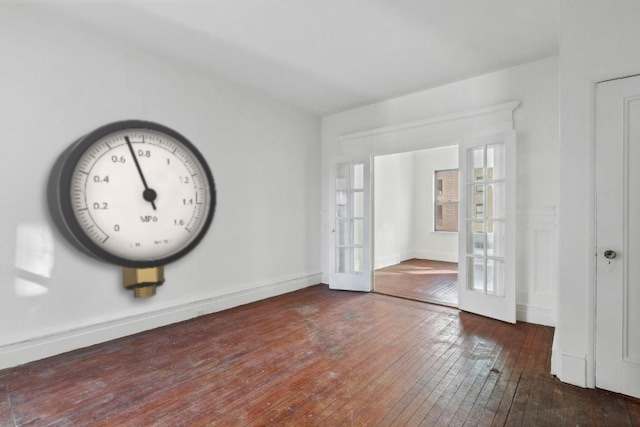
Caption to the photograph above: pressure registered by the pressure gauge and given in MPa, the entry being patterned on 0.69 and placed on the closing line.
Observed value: 0.7
